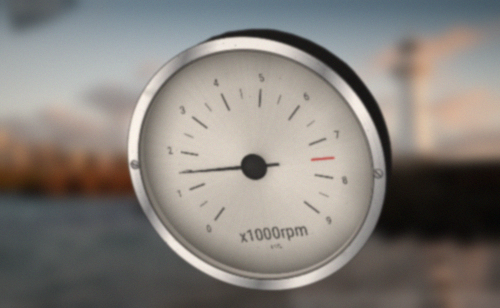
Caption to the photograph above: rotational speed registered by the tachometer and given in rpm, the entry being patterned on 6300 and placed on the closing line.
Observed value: 1500
